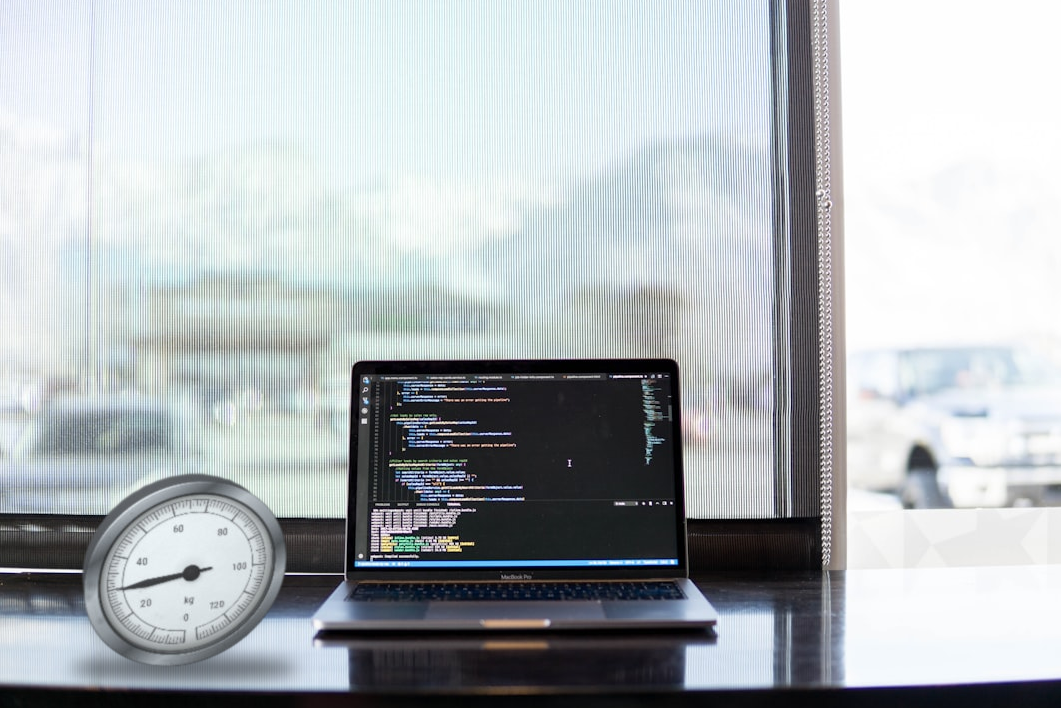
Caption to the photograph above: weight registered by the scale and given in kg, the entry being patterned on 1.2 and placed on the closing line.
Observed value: 30
